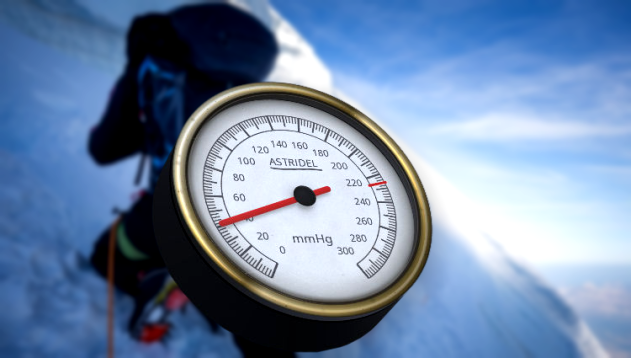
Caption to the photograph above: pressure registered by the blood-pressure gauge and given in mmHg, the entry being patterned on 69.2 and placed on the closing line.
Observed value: 40
